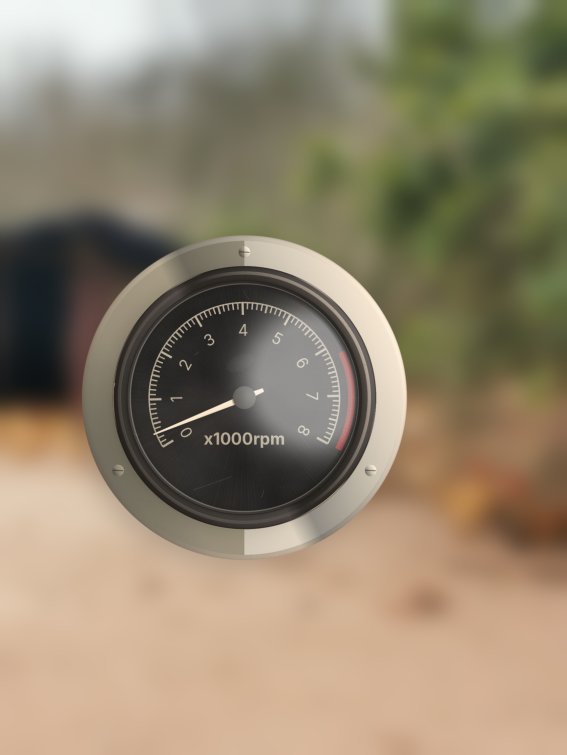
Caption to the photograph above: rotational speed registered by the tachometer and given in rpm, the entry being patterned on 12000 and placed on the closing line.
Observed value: 300
